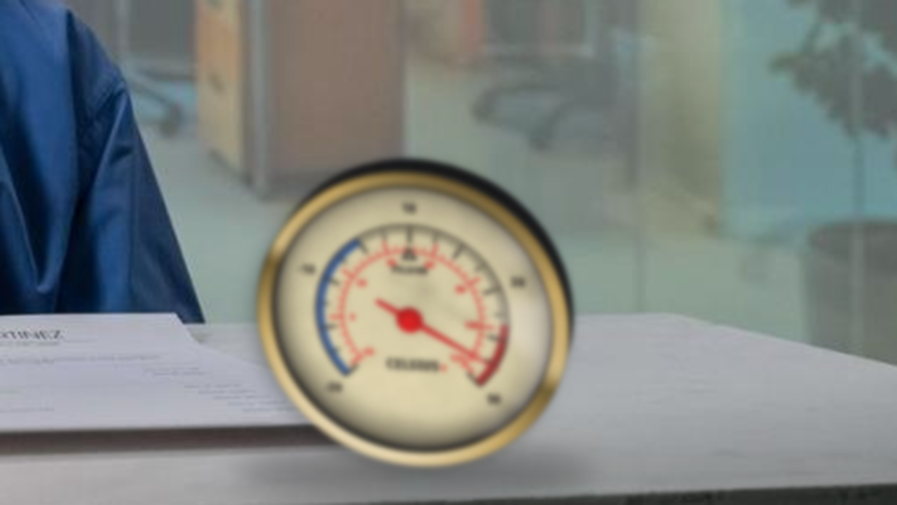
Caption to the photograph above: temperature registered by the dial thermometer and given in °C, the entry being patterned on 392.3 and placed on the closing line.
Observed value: 45
